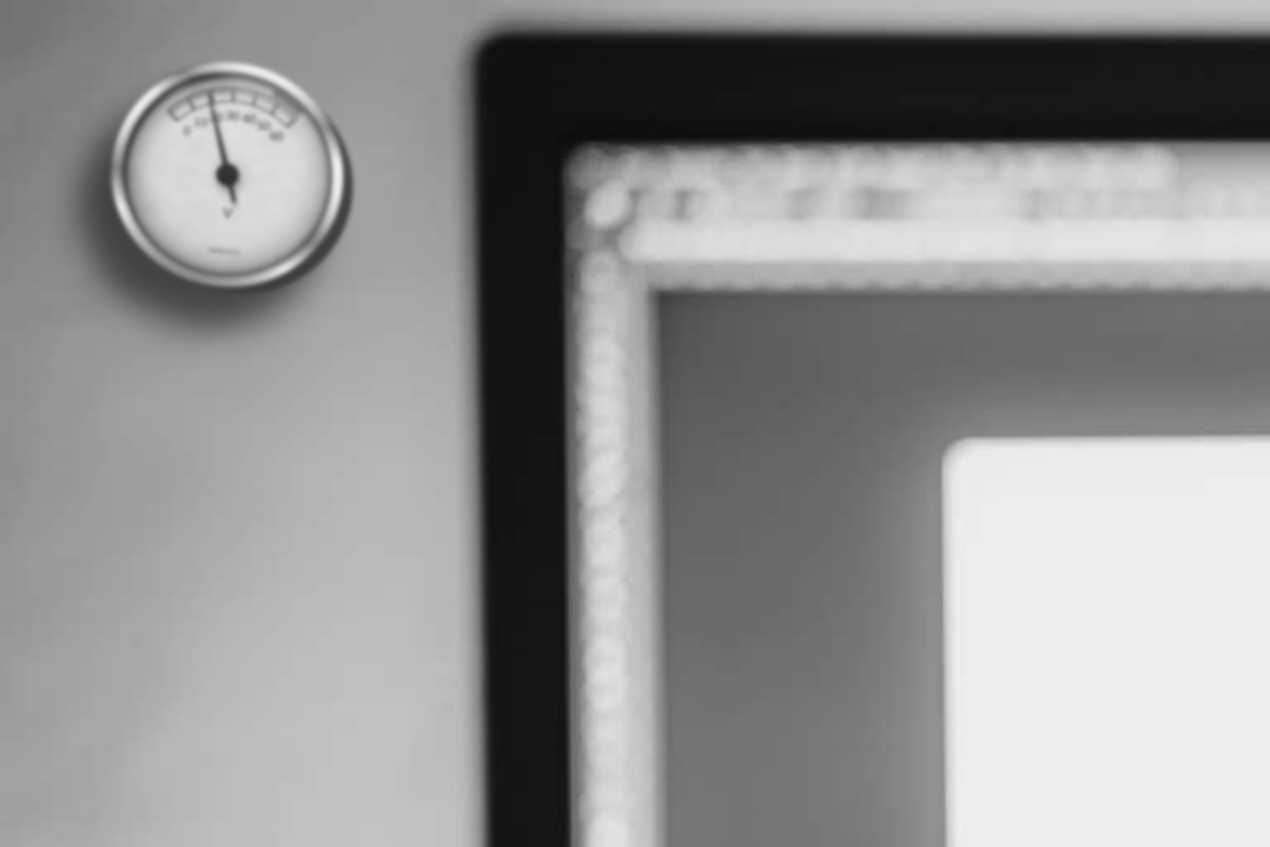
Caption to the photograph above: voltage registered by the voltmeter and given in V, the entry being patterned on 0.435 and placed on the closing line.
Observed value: 20
